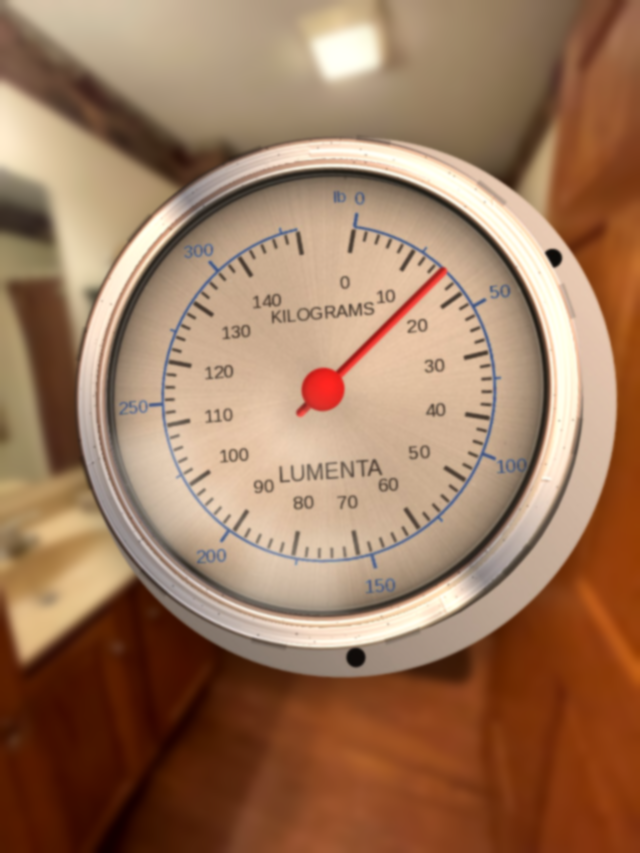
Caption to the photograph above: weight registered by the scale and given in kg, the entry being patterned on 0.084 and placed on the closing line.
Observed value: 16
